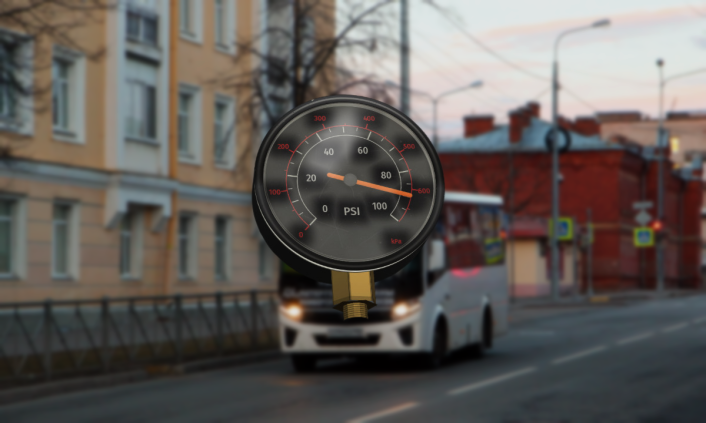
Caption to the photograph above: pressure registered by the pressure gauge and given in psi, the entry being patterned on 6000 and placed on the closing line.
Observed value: 90
